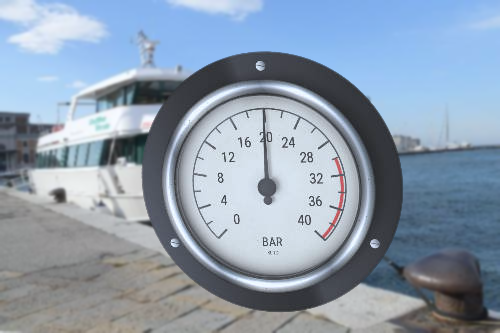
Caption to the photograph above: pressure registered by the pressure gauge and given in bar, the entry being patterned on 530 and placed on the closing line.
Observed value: 20
